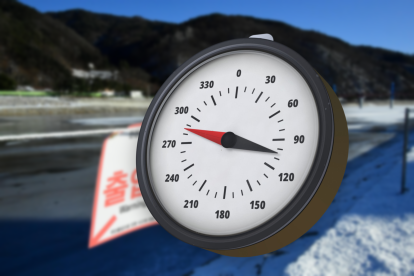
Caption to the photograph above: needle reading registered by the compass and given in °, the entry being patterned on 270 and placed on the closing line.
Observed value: 285
